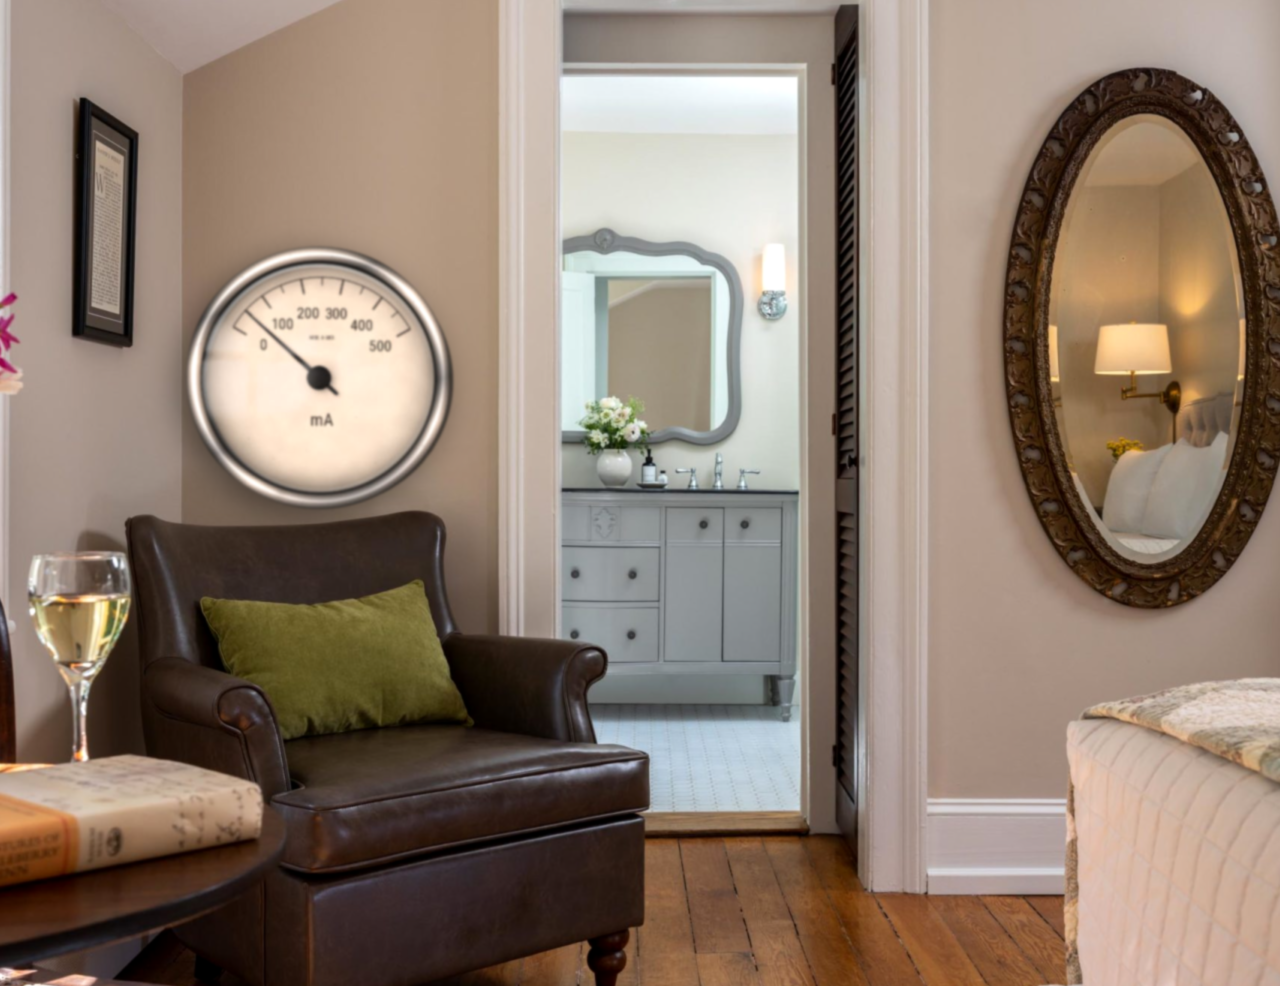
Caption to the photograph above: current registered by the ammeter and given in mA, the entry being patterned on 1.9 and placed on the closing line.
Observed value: 50
